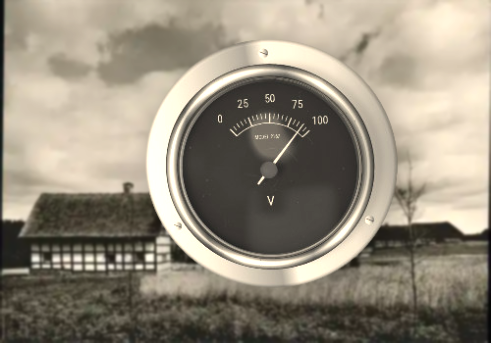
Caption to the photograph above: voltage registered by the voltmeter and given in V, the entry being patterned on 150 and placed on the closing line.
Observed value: 90
